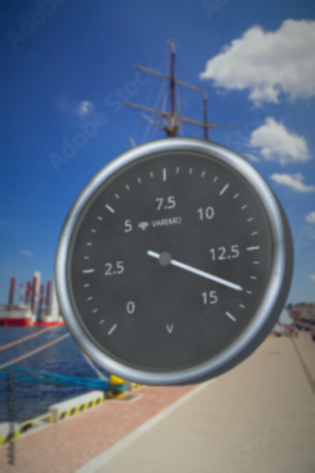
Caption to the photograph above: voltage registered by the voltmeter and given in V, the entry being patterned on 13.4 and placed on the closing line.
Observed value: 14
